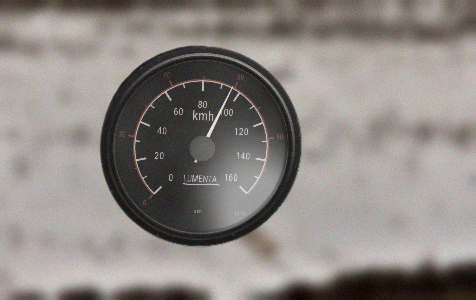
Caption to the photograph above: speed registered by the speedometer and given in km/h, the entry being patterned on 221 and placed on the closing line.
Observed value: 95
